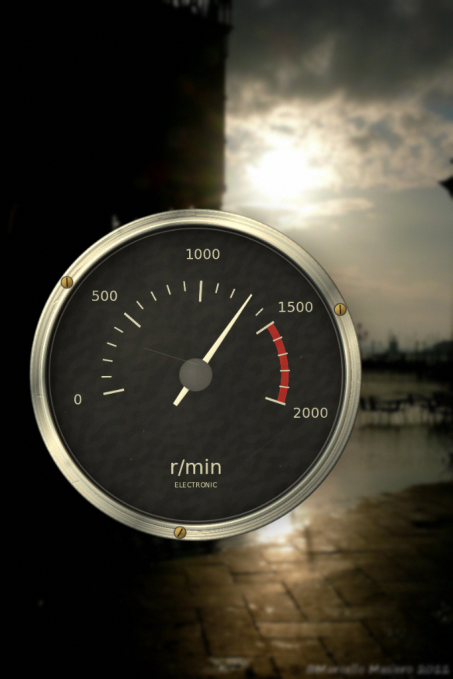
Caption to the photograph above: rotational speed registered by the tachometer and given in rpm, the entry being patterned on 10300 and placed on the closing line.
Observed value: 1300
